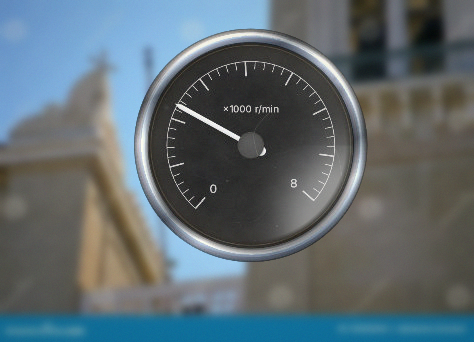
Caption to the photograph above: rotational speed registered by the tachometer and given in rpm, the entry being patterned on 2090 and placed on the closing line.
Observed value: 2300
